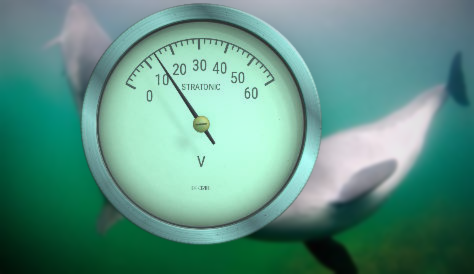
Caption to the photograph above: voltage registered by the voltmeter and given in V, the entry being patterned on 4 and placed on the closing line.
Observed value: 14
